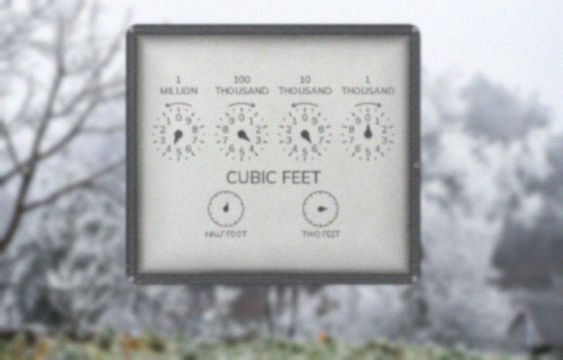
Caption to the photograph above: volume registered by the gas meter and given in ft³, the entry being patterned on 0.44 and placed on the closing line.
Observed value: 436000
